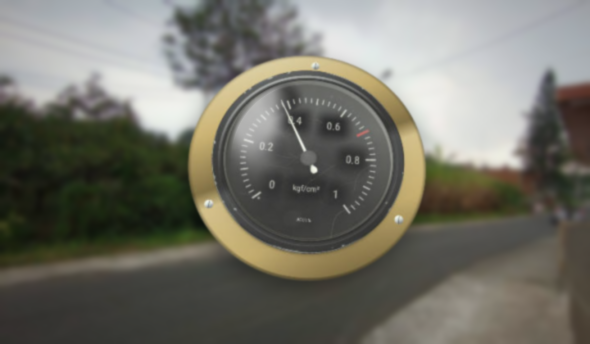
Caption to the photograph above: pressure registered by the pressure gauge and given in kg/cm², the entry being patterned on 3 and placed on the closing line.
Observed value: 0.38
